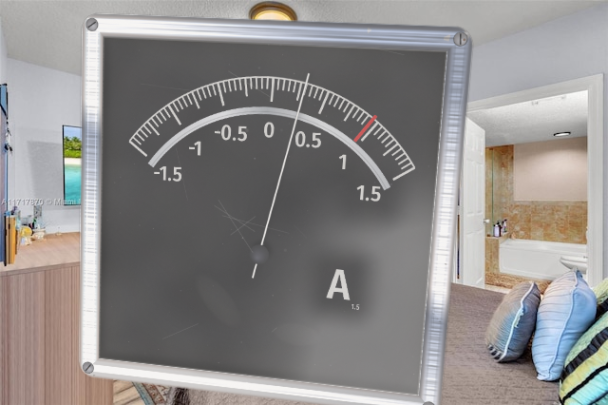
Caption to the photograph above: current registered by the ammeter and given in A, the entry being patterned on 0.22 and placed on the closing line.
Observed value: 0.3
